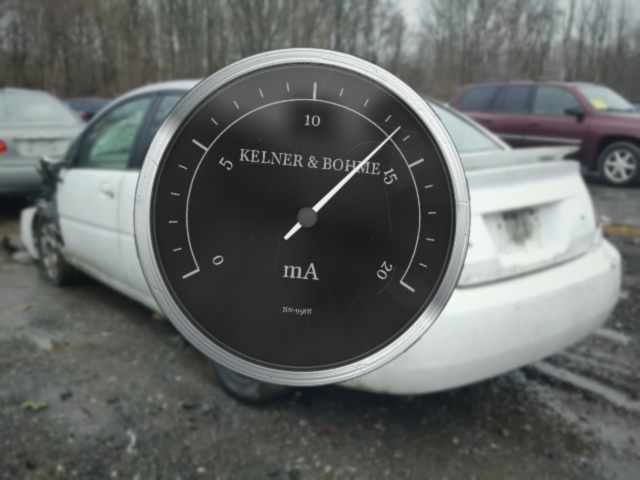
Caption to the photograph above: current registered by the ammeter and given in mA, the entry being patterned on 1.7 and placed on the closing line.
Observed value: 13.5
